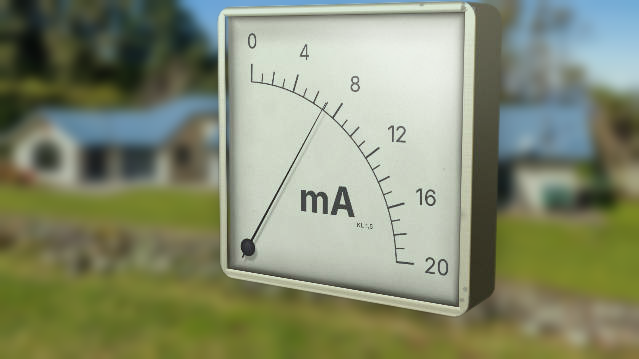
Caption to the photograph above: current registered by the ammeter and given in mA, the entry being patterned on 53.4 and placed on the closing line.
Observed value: 7
